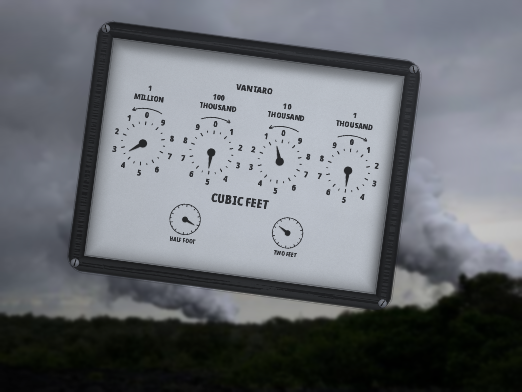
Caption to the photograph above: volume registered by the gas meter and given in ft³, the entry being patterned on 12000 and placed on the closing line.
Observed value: 350500
